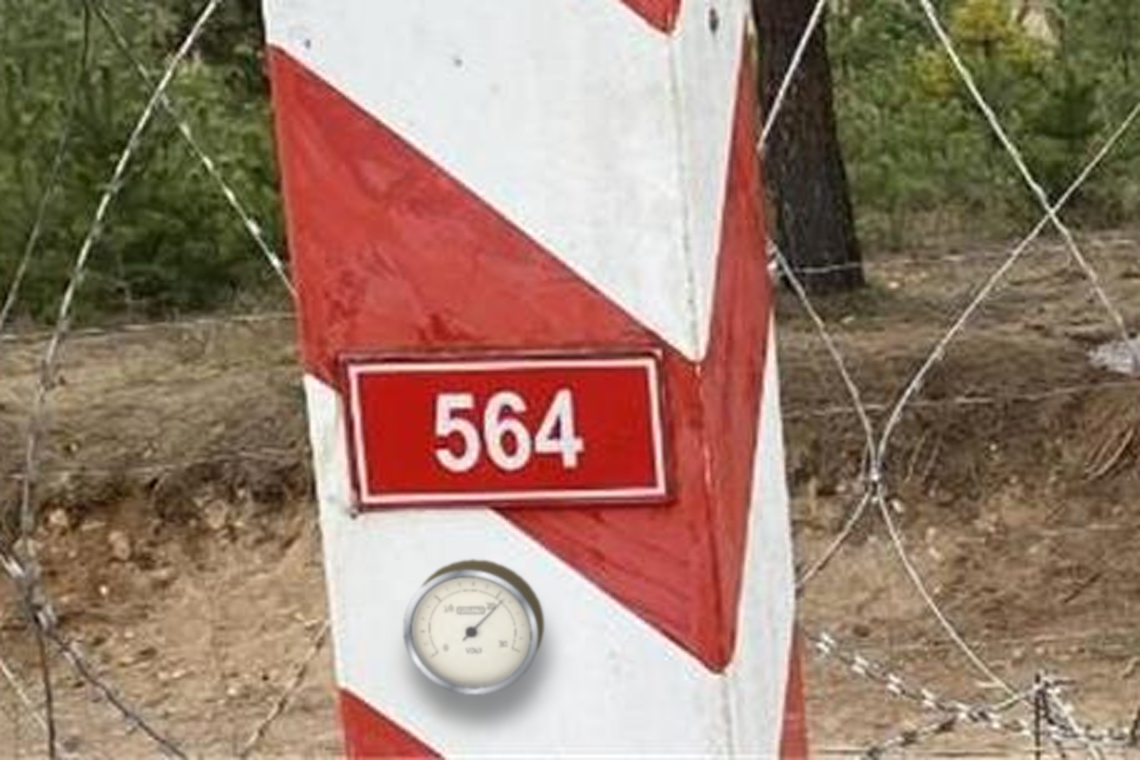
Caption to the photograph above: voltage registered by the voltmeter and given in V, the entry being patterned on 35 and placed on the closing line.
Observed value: 21
